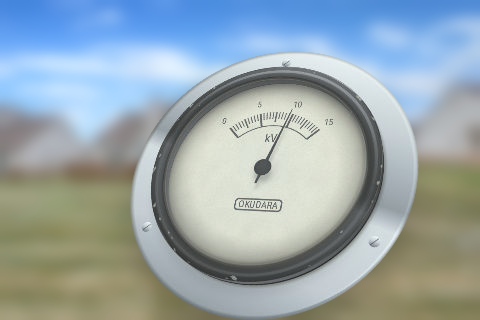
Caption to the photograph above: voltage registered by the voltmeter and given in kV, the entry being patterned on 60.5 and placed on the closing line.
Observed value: 10
